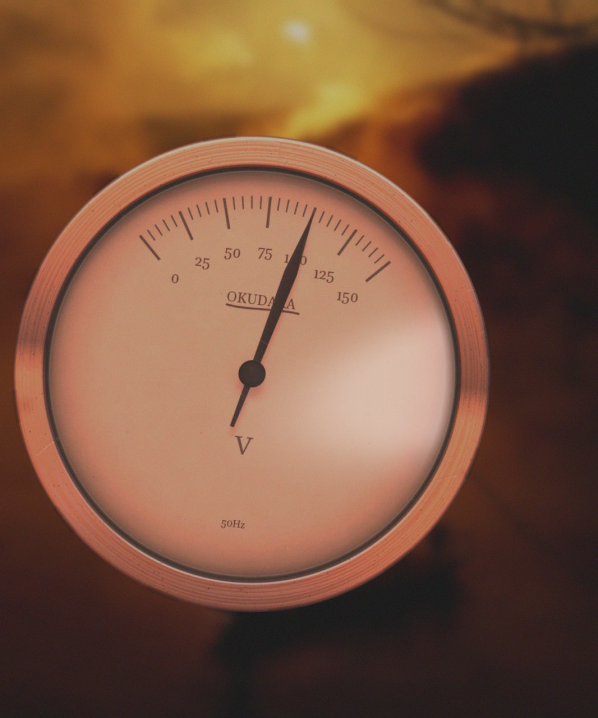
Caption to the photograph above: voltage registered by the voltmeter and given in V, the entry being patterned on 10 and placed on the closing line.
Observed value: 100
